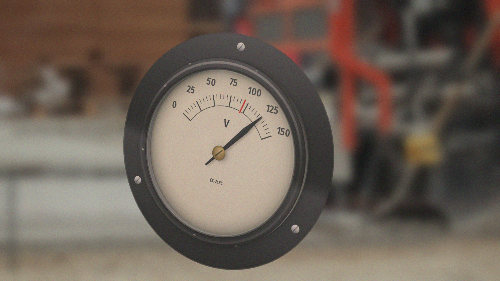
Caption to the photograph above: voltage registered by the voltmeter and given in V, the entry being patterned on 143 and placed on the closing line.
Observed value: 125
